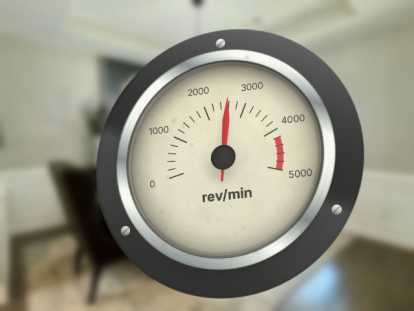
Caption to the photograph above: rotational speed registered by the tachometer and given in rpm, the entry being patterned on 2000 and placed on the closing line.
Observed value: 2600
